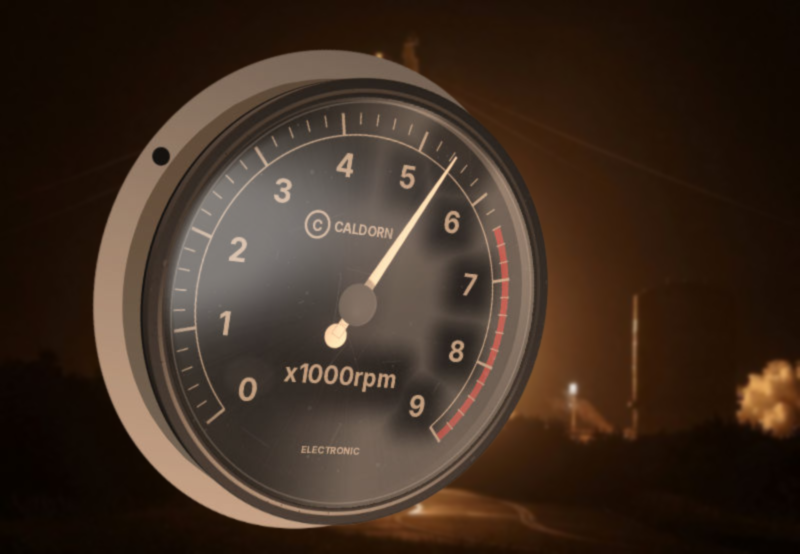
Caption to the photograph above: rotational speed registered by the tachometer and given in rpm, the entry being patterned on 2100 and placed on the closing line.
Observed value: 5400
